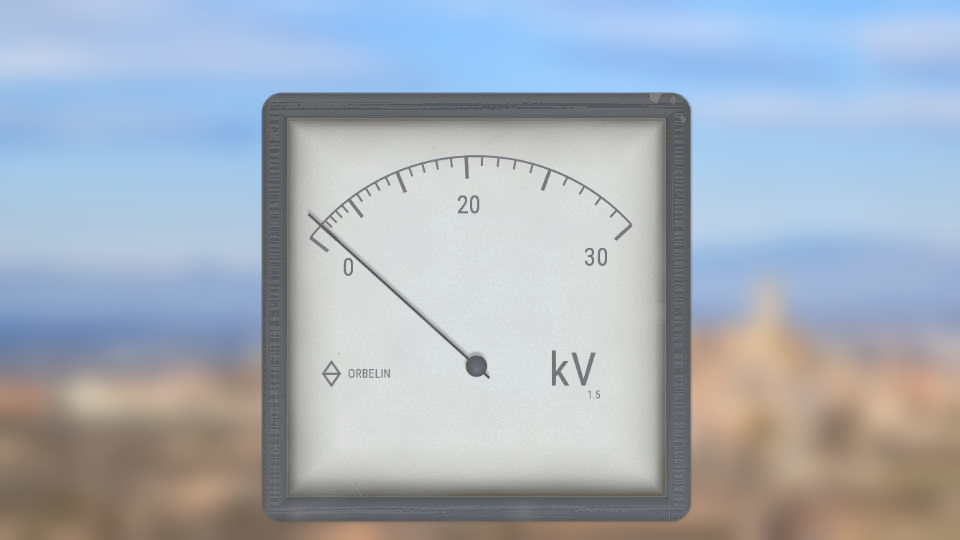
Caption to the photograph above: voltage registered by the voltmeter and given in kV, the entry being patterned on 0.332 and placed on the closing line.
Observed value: 5
